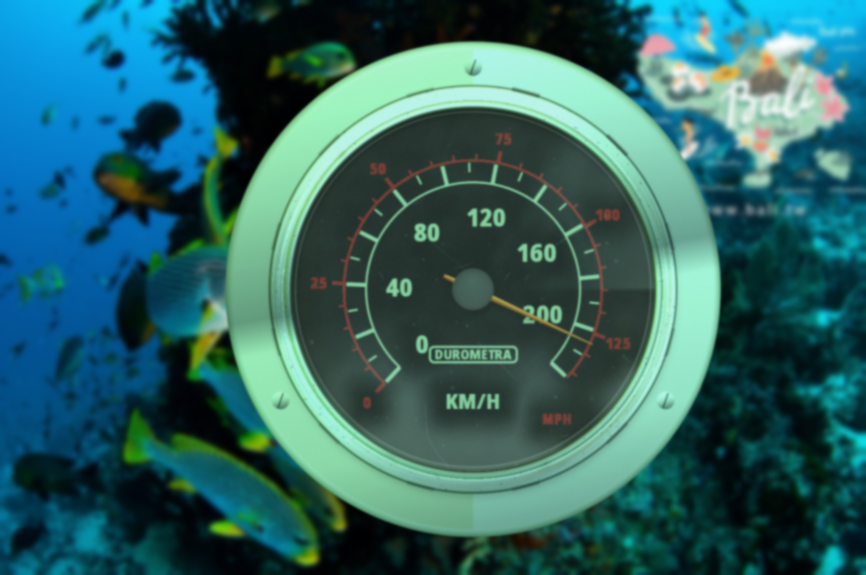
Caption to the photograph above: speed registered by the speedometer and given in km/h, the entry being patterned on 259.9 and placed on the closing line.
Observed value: 205
